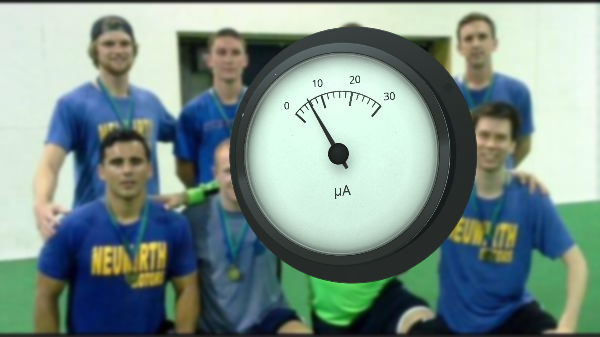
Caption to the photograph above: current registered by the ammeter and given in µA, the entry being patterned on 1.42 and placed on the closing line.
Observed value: 6
